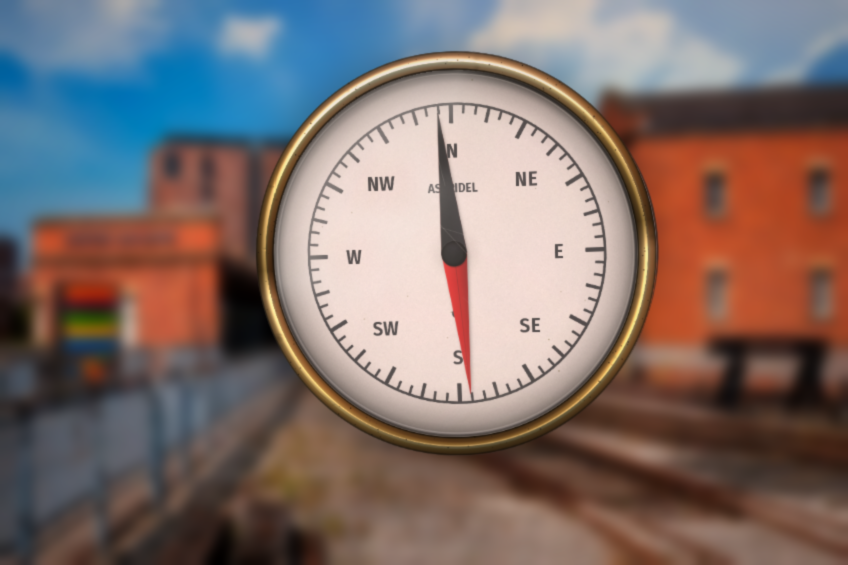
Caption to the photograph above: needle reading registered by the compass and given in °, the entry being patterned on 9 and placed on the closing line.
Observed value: 175
